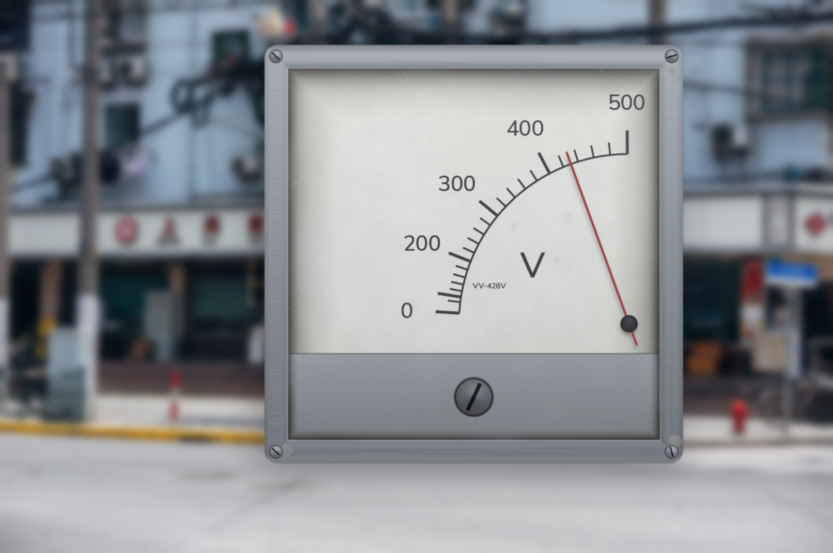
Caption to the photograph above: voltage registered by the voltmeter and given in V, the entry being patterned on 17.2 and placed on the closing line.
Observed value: 430
